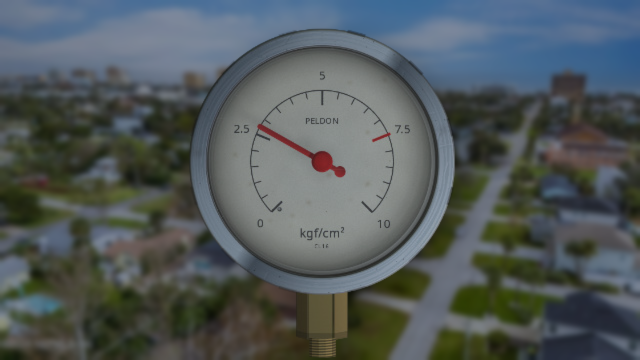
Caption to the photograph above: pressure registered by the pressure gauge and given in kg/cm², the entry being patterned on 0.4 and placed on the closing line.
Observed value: 2.75
